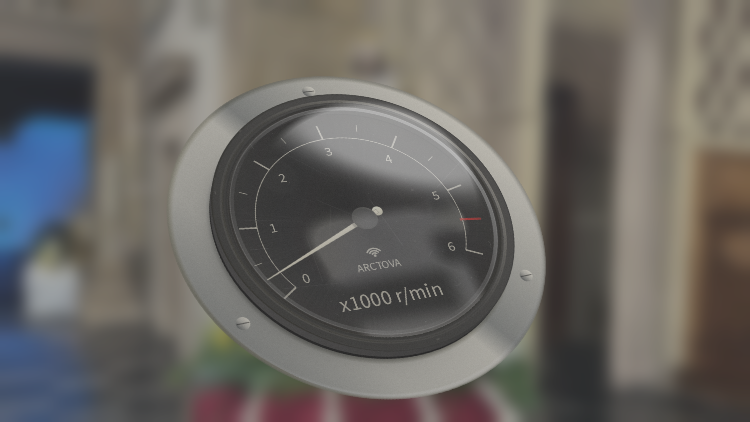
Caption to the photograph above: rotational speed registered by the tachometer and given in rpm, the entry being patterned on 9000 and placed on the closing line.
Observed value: 250
